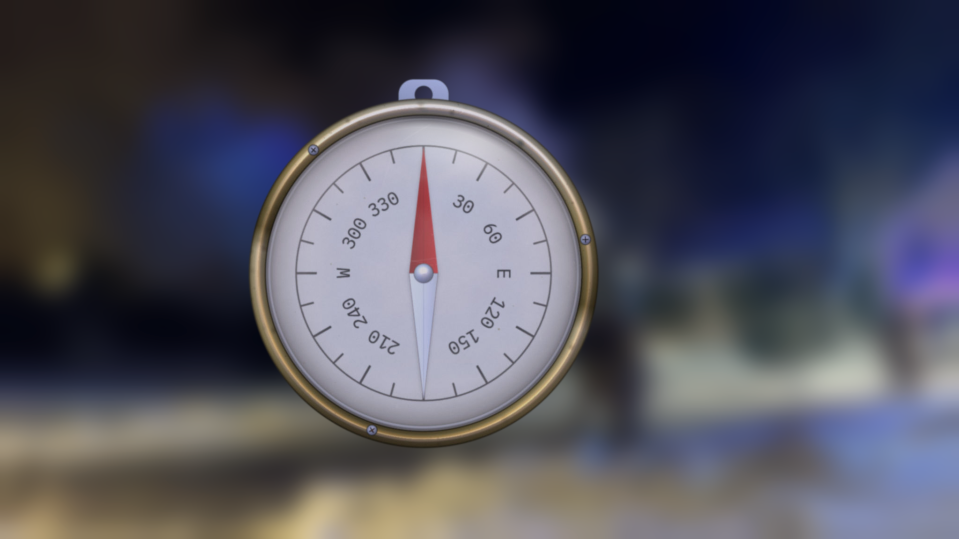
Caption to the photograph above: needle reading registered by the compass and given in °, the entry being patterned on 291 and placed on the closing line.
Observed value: 0
